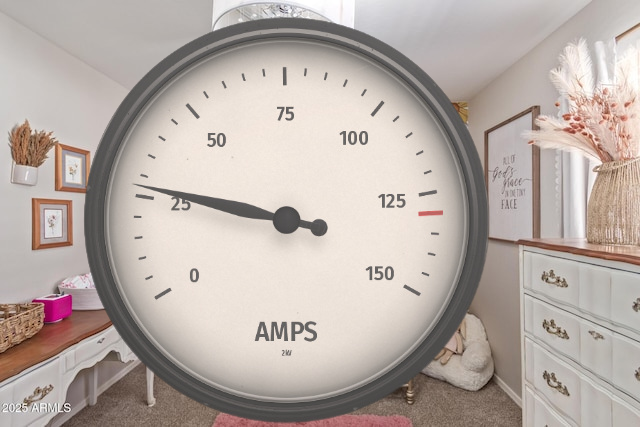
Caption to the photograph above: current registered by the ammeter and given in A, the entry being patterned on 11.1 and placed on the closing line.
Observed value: 27.5
